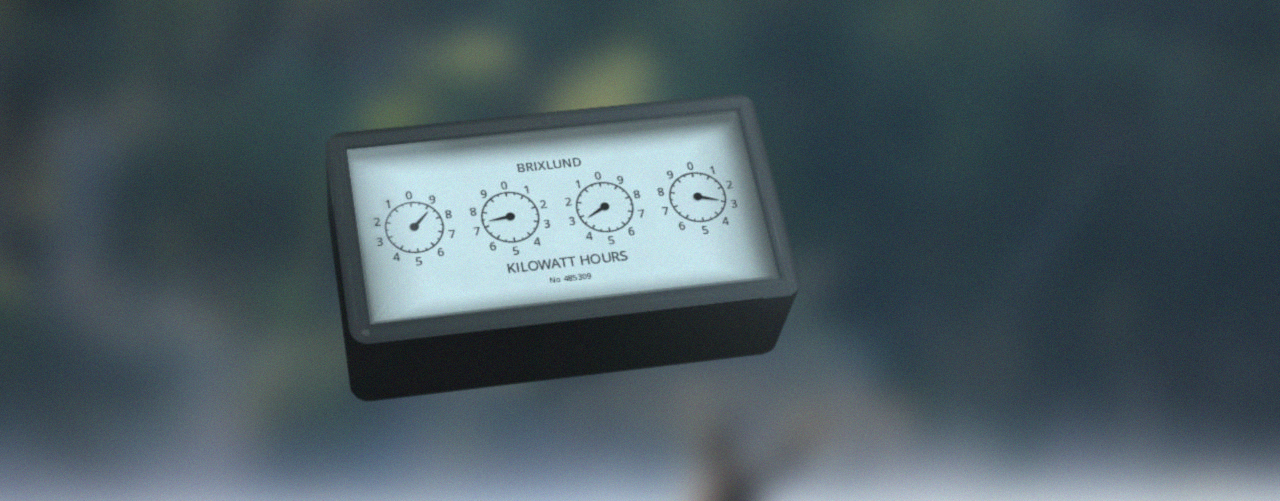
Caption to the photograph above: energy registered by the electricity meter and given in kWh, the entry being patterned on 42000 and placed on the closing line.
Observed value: 8733
